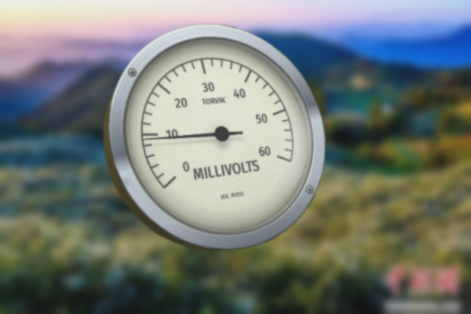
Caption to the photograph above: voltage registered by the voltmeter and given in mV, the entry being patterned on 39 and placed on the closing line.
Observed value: 9
